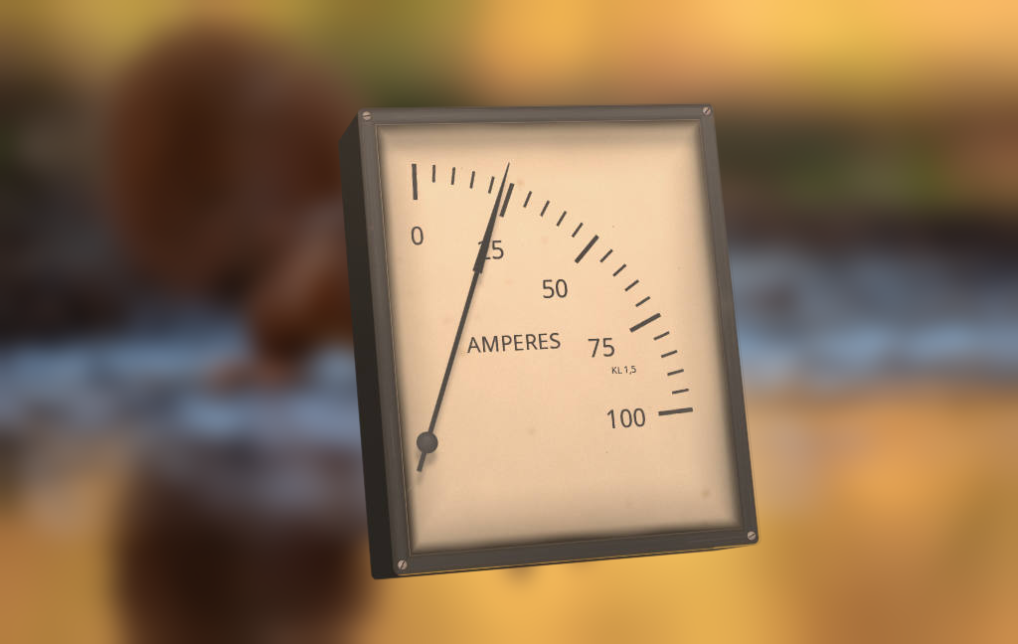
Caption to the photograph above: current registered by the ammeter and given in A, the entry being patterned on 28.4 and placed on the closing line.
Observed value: 22.5
